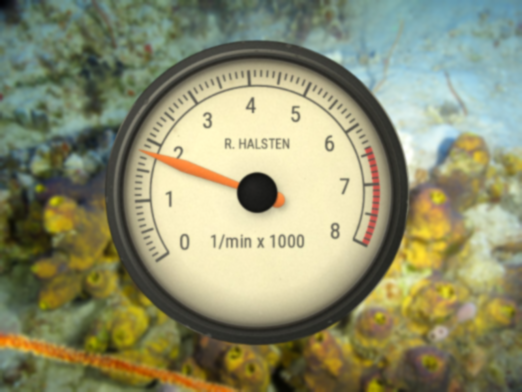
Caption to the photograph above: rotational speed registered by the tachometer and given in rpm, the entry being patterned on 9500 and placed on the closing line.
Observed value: 1800
